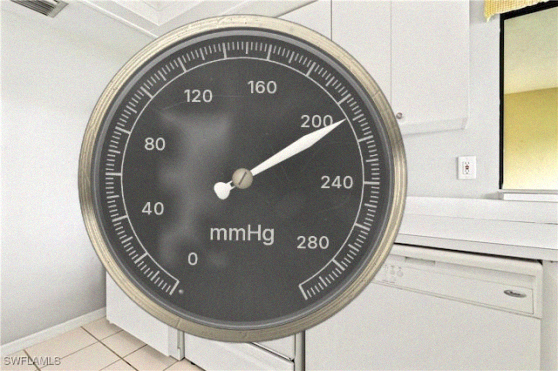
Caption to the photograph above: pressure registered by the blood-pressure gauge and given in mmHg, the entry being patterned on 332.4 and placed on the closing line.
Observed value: 208
